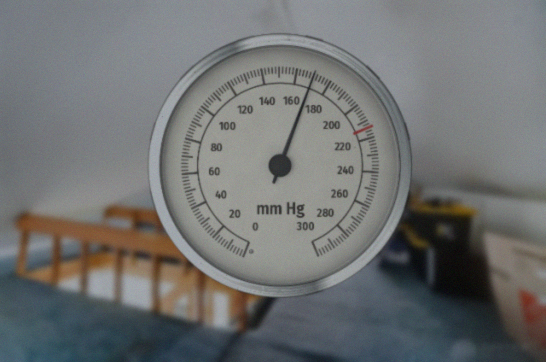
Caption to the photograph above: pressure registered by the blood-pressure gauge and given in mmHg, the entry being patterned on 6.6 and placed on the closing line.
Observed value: 170
